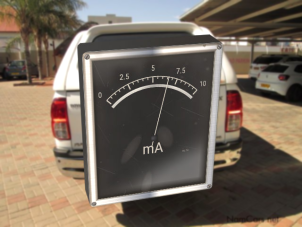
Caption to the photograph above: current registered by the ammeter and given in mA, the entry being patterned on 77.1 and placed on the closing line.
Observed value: 6.5
